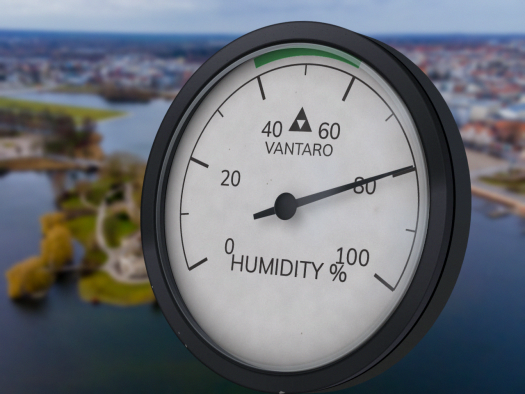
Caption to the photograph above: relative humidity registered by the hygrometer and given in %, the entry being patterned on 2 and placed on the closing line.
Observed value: 80
